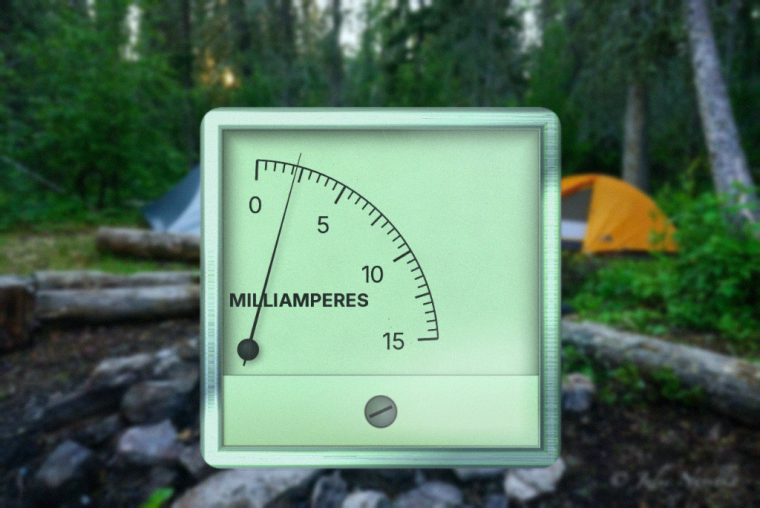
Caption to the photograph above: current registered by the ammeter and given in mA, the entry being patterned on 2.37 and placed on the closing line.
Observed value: 2.25
